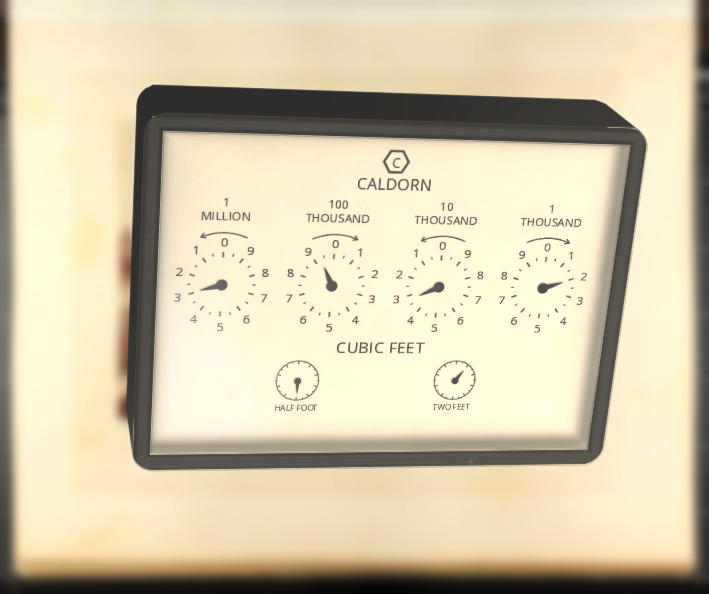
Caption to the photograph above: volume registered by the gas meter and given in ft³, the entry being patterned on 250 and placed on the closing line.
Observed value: 293200
